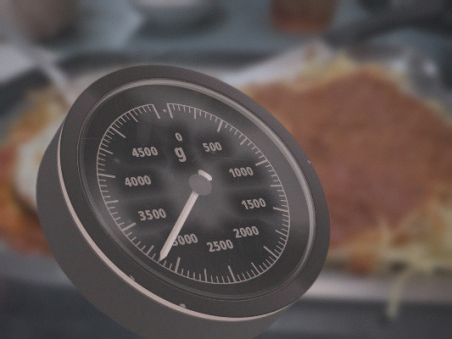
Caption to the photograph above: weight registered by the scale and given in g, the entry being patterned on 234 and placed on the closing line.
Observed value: 3150
